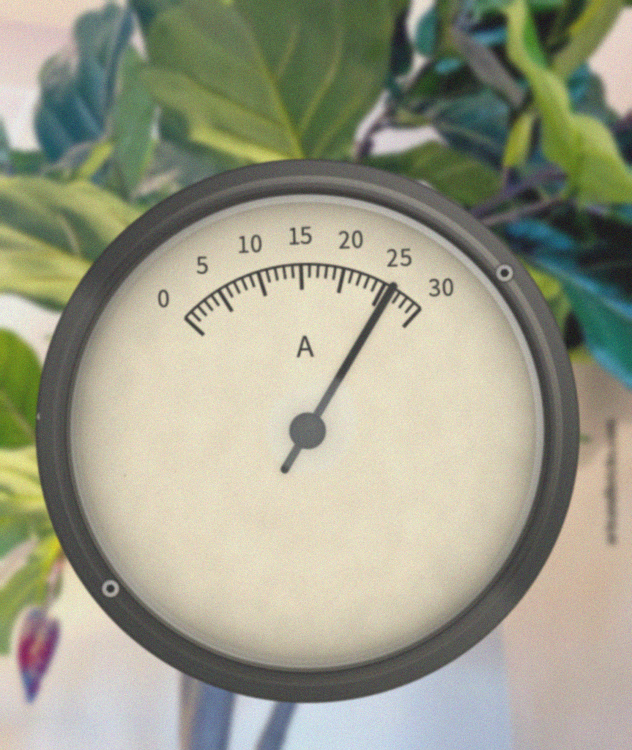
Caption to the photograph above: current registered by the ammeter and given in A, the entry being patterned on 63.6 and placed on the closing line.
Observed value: 26
